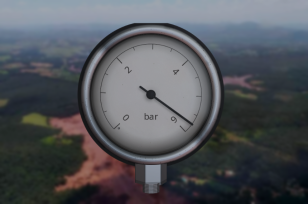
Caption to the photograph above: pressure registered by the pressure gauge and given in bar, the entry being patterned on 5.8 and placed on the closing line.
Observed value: 5.75
